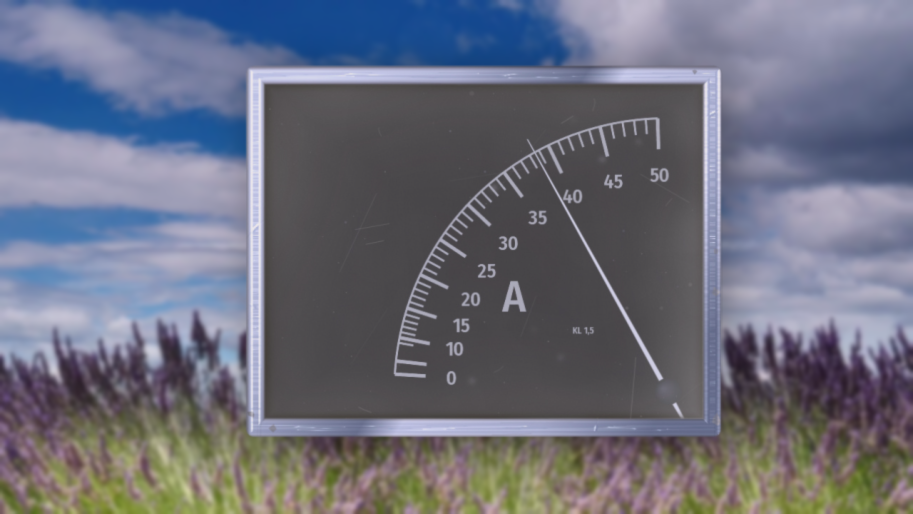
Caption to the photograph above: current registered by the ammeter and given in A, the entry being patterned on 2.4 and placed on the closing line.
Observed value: 38.5
